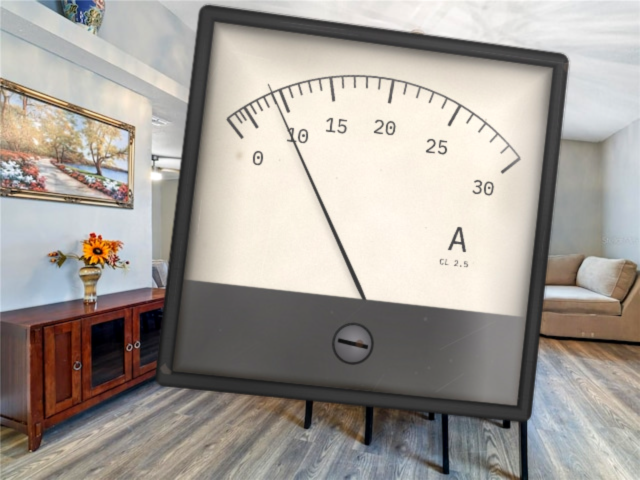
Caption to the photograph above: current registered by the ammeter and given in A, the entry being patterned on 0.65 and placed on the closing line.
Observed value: 9
